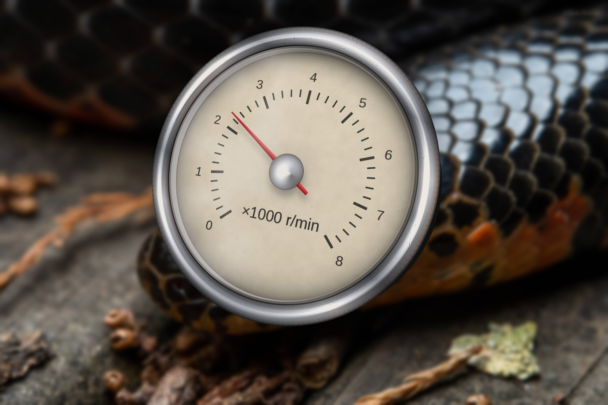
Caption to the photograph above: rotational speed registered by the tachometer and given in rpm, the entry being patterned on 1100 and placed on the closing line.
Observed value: 2300
